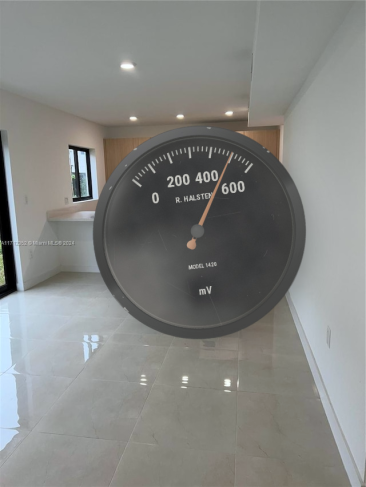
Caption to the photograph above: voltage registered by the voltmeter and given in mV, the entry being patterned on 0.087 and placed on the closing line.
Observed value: 500
